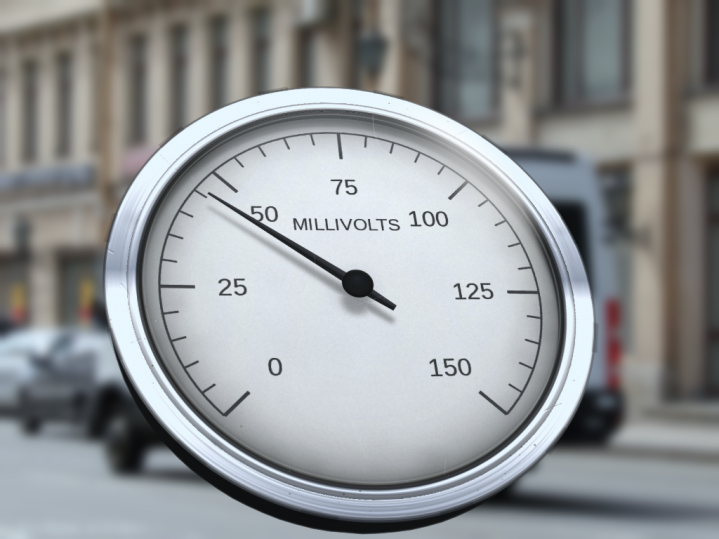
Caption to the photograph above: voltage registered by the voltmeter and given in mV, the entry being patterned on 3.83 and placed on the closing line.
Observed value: 45
